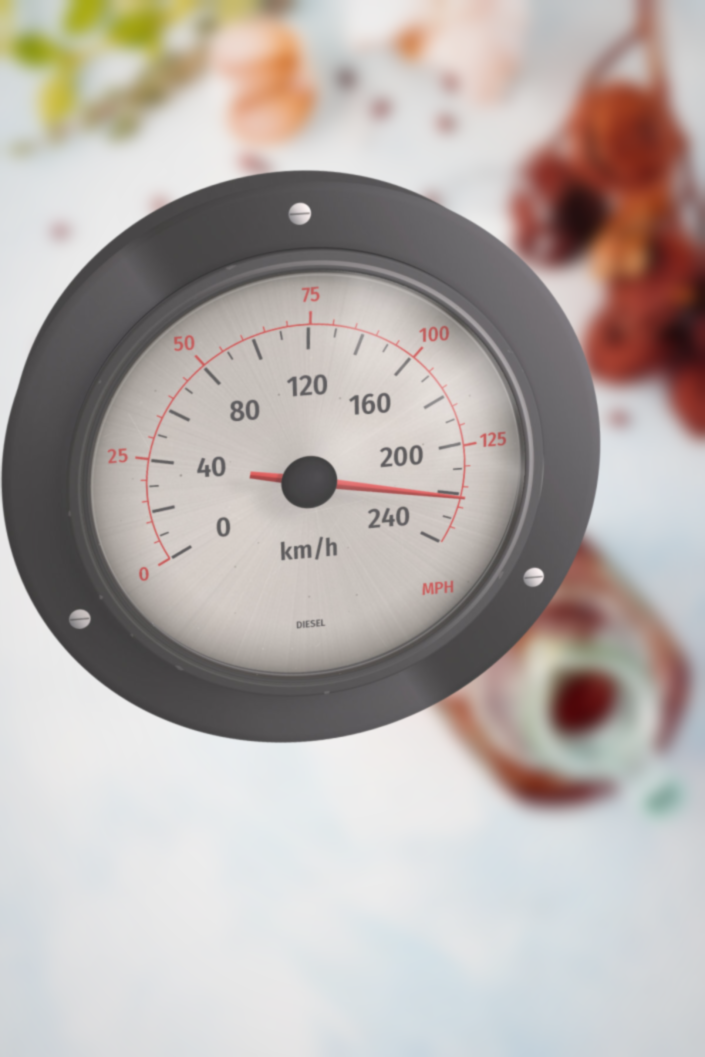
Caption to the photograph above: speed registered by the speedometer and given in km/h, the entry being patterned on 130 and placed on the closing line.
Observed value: 220
